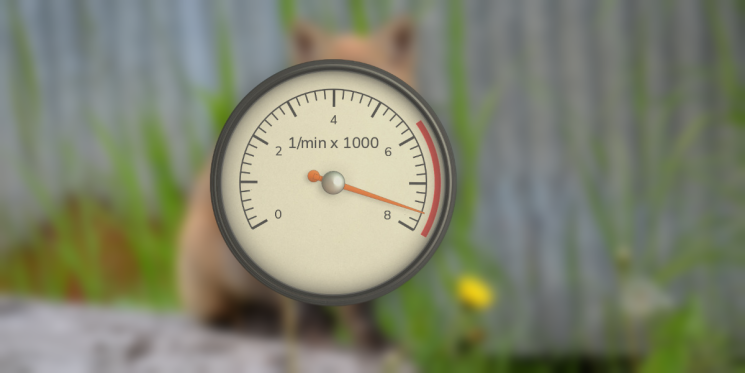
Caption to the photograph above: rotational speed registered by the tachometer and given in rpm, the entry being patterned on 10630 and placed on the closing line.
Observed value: 7600
